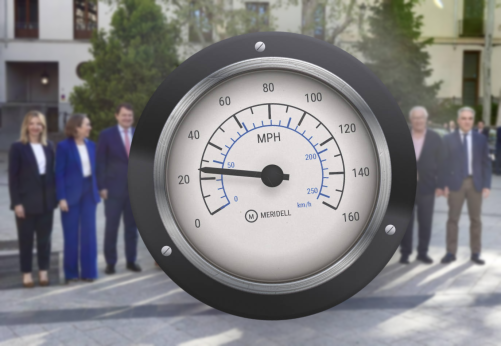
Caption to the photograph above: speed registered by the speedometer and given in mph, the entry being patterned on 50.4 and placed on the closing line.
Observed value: 25
